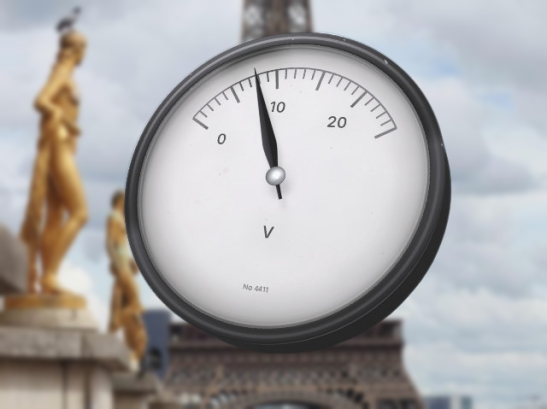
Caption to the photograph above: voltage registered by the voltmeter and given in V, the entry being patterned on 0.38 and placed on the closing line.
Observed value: 8
